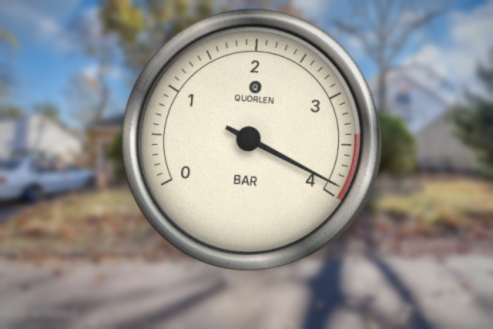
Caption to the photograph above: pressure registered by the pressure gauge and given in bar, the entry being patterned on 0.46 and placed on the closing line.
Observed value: 3.9
